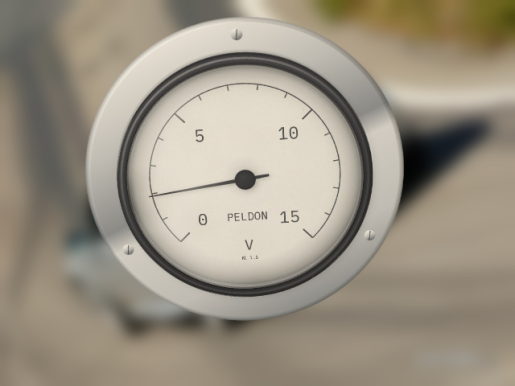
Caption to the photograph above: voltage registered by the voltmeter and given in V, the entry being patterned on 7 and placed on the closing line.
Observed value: 2
